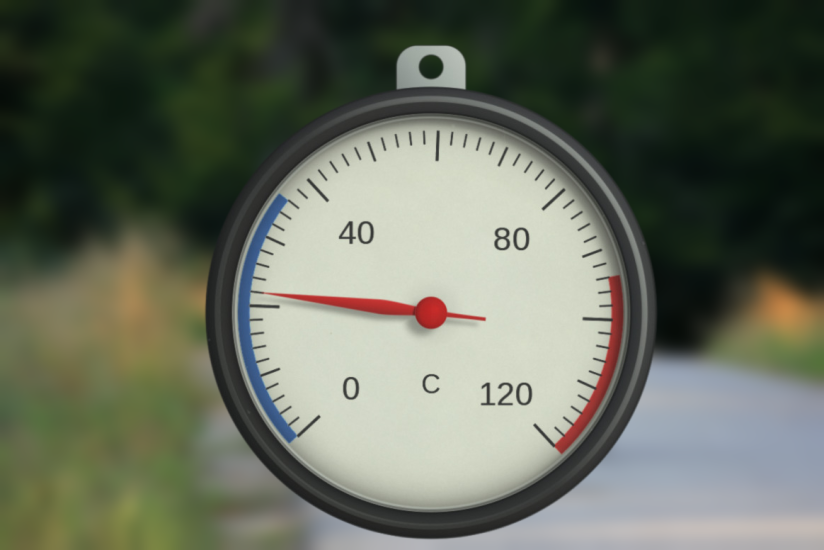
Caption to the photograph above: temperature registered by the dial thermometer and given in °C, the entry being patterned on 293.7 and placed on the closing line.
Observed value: 22
